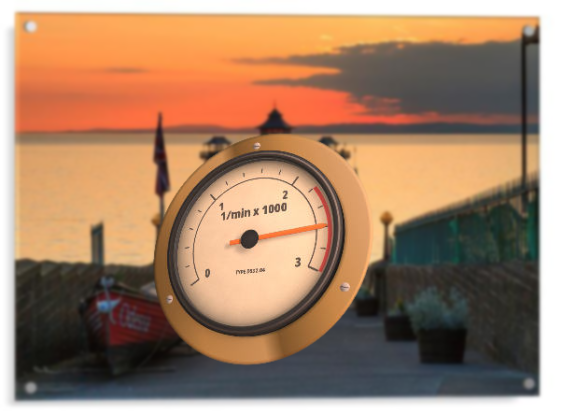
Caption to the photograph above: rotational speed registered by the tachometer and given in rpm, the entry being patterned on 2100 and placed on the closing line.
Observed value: 2600
